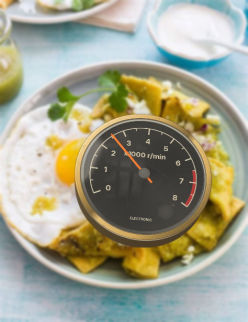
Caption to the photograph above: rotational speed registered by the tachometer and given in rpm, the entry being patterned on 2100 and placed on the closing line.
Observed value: 2500
